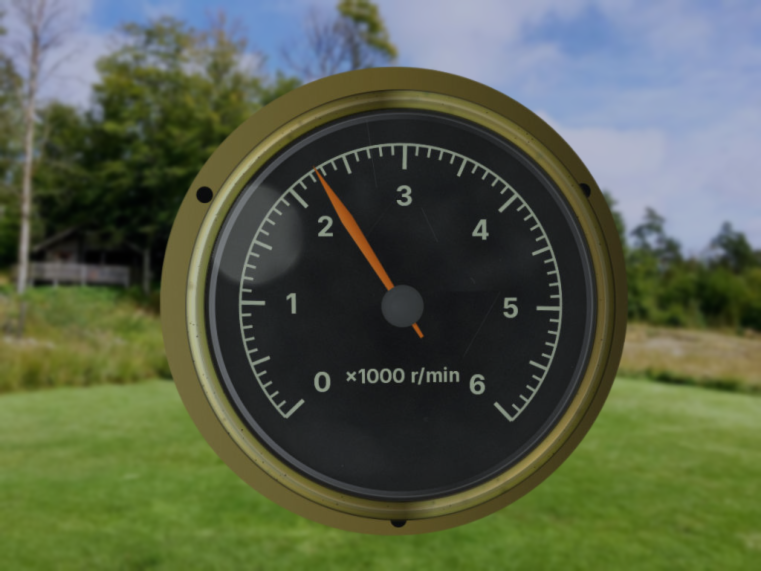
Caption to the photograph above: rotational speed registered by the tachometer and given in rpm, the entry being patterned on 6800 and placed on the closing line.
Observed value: 2250
